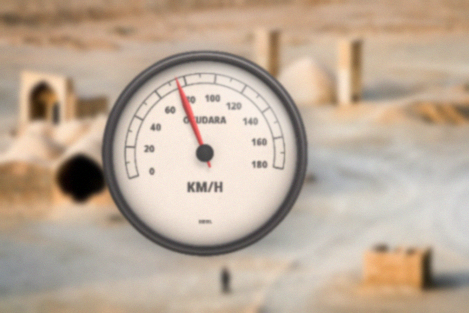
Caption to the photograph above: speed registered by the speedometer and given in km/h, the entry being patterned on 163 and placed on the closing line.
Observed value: 75
